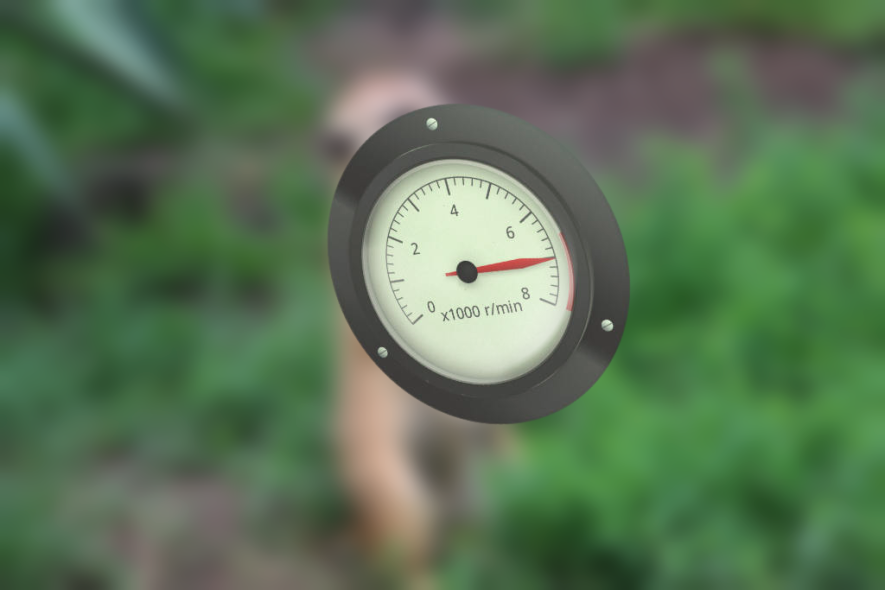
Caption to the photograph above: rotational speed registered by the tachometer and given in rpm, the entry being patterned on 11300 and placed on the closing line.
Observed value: 7000
